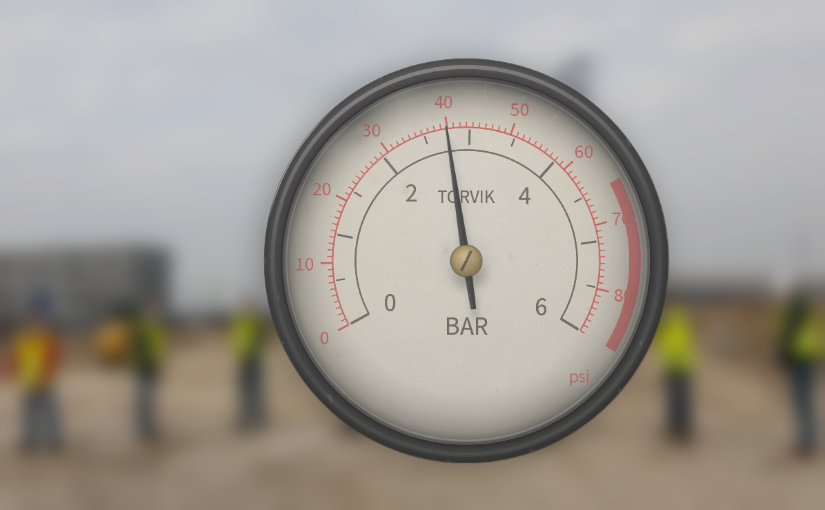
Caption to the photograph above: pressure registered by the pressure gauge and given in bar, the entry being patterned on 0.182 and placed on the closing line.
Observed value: 2.75
